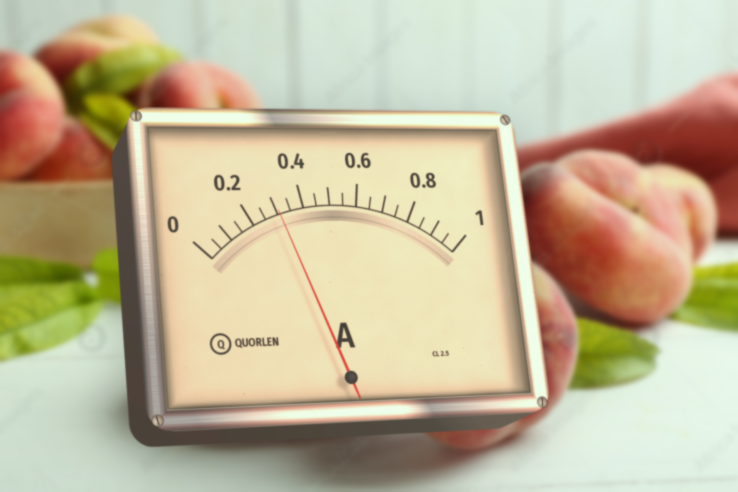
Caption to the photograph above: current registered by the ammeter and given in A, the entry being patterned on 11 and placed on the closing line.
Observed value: 0.3
